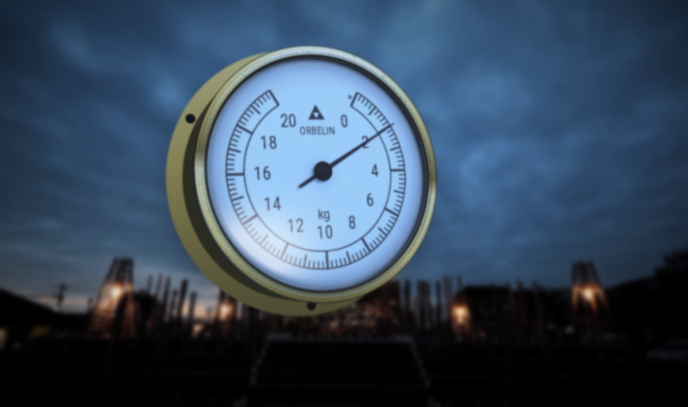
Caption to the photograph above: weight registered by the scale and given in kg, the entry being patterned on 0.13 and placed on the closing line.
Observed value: 2
